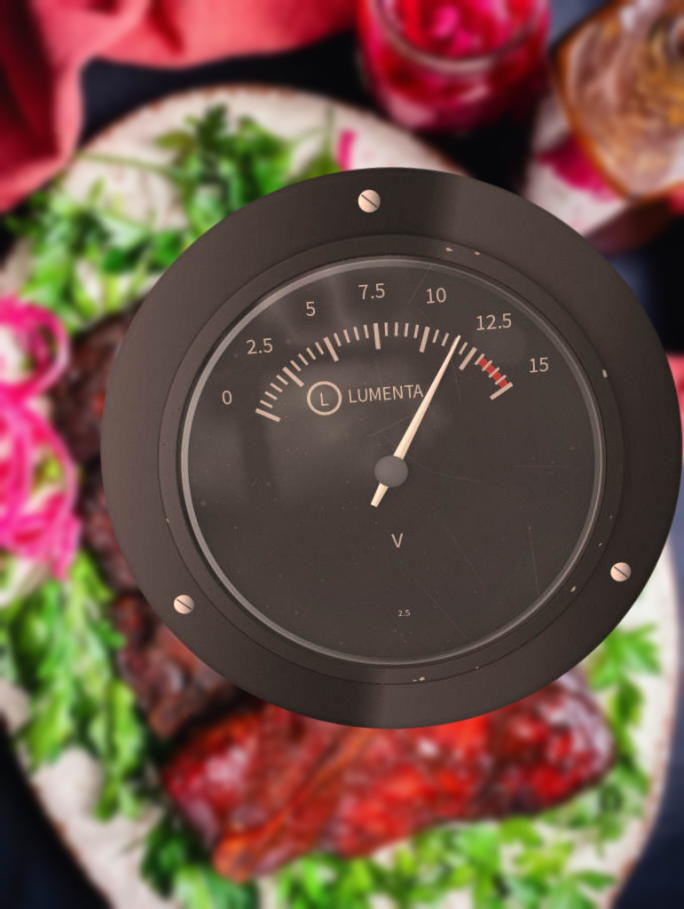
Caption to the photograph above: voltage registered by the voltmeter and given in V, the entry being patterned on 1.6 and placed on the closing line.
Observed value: 11.5
